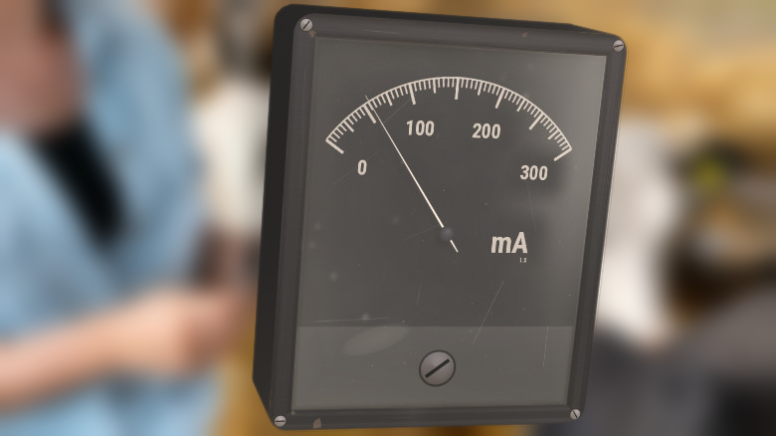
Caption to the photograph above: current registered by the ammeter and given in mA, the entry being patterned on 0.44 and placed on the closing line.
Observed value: 55
